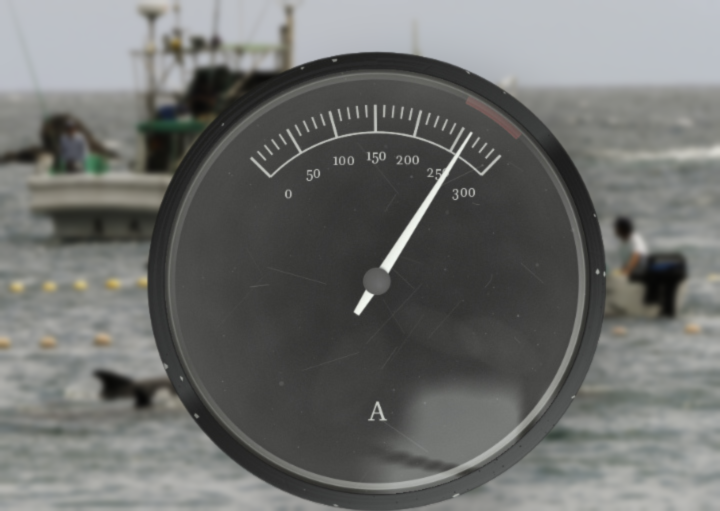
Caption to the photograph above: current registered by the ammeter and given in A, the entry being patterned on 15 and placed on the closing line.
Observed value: 260
